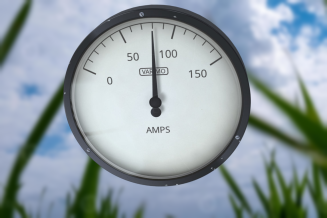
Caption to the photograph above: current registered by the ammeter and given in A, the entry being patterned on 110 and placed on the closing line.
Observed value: 80
